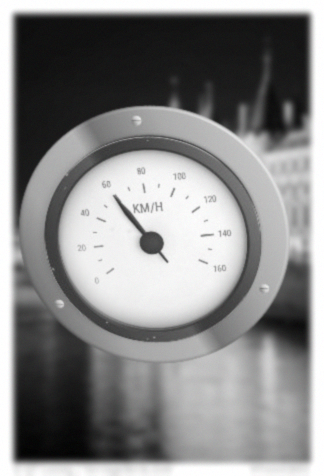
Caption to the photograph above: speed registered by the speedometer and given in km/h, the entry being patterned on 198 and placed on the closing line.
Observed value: 60
